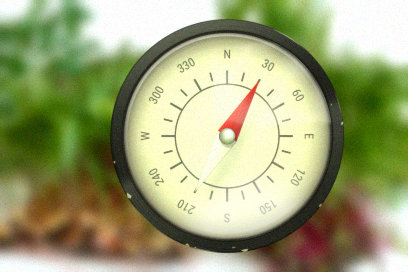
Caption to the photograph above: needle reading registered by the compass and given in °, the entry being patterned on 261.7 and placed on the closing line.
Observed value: 30
